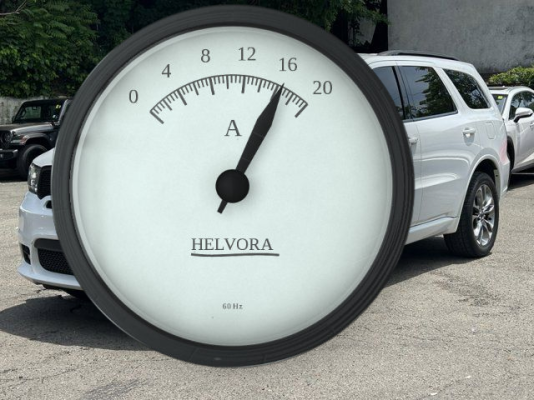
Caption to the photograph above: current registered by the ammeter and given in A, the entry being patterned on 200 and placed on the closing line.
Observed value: 16.5
